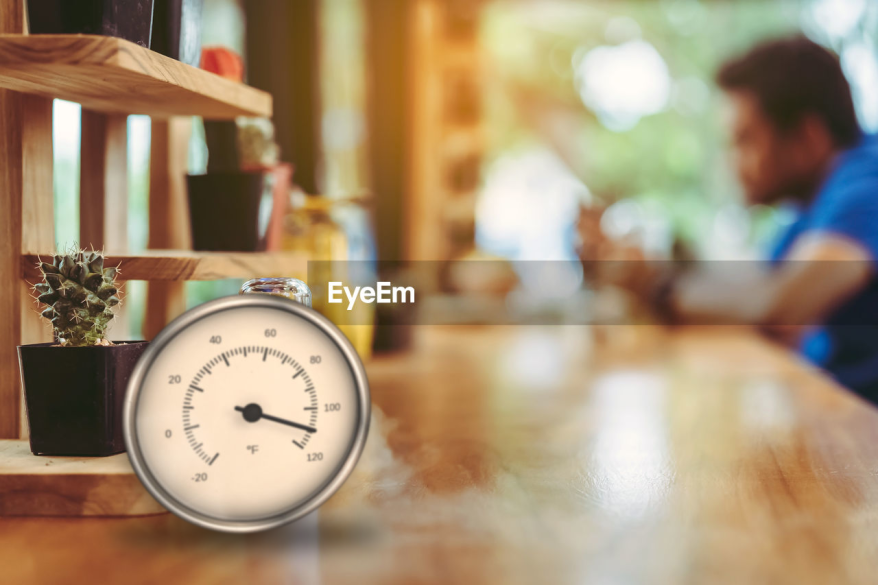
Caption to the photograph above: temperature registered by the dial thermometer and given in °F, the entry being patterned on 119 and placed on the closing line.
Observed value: 110
